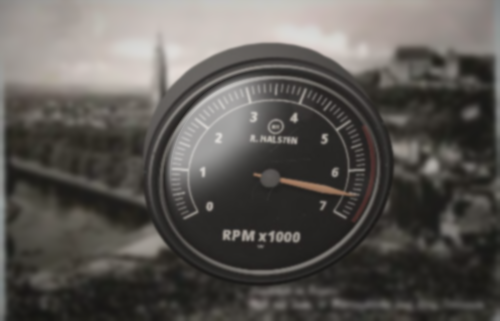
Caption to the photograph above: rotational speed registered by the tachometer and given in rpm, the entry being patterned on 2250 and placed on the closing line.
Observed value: 6500
